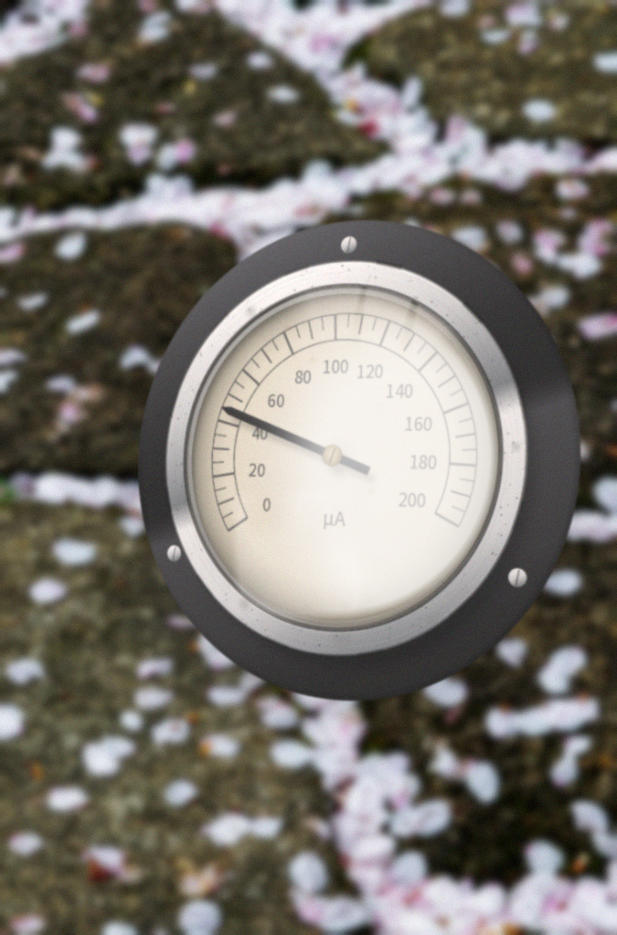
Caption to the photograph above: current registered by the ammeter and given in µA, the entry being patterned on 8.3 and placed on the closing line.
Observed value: 45
